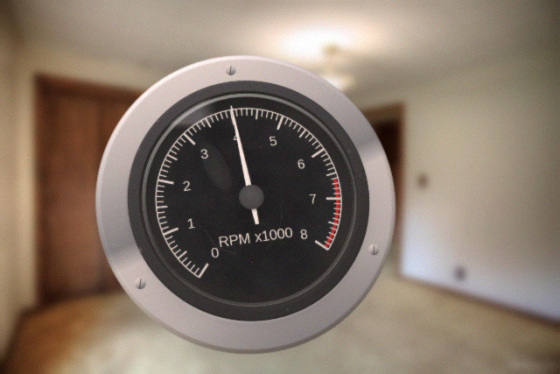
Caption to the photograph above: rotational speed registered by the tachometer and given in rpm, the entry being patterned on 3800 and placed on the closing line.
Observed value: 4000
